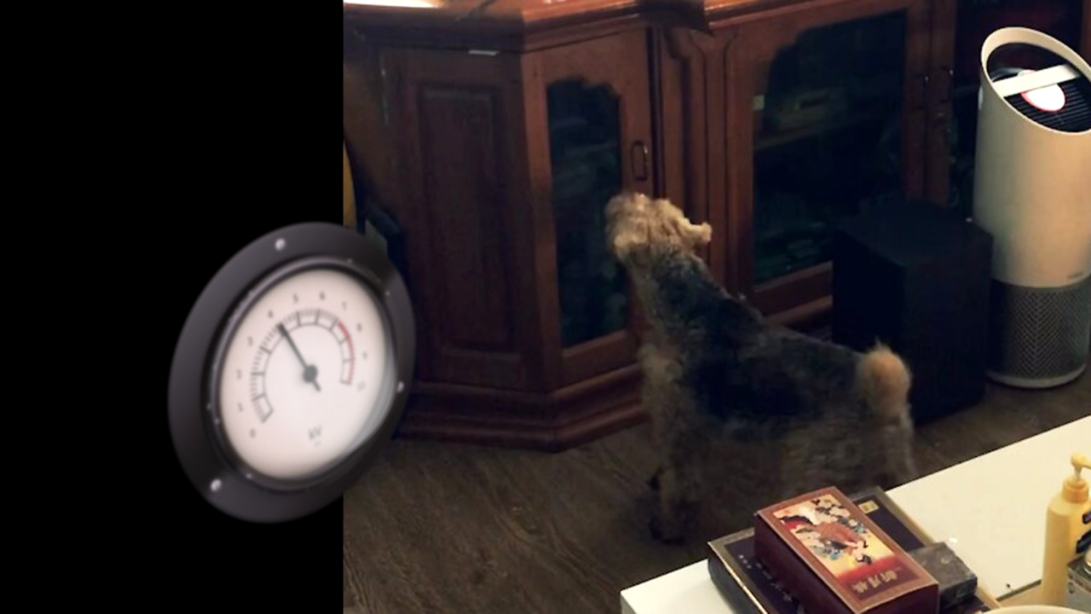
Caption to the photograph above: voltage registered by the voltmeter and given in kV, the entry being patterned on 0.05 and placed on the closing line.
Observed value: 4
